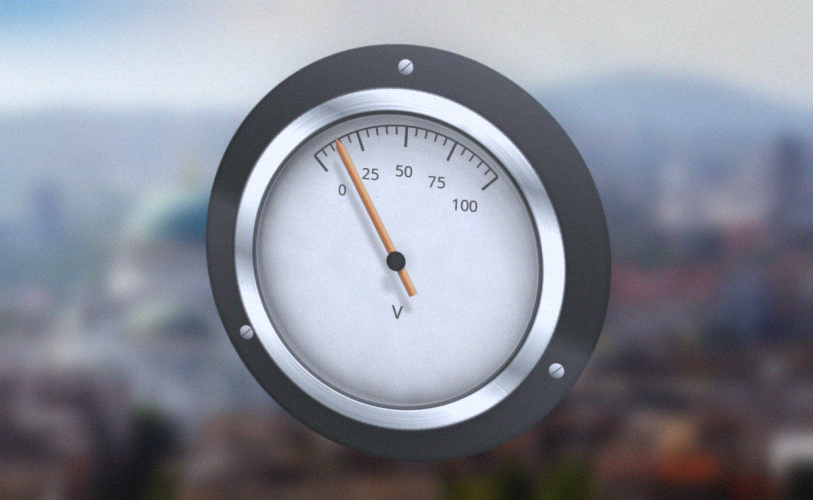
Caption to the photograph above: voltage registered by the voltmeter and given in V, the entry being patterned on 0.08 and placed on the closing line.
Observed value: 15
